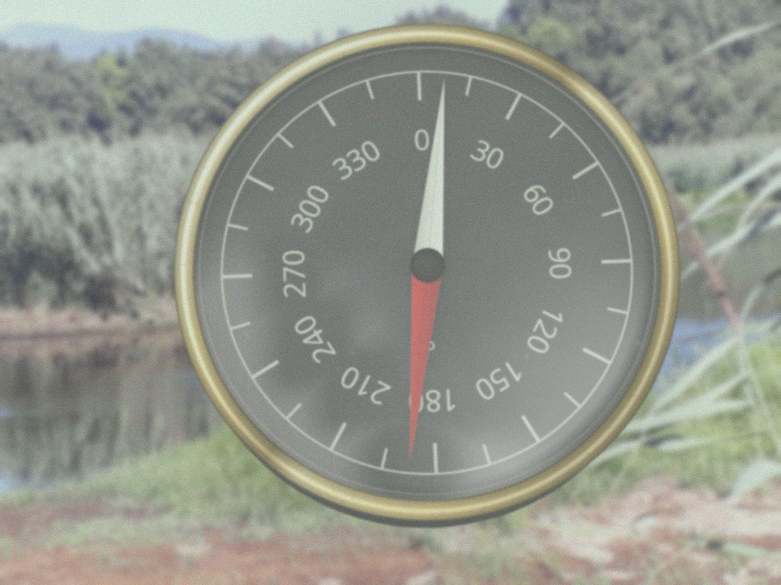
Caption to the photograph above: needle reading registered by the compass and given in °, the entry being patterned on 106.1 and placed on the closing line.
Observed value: 187.5
